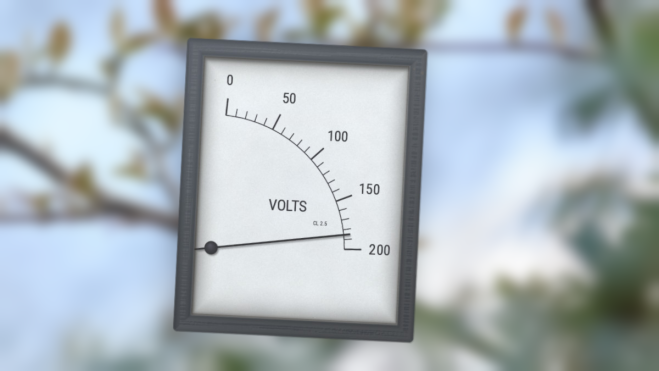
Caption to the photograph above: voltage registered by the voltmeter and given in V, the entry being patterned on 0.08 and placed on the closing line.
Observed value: 185
